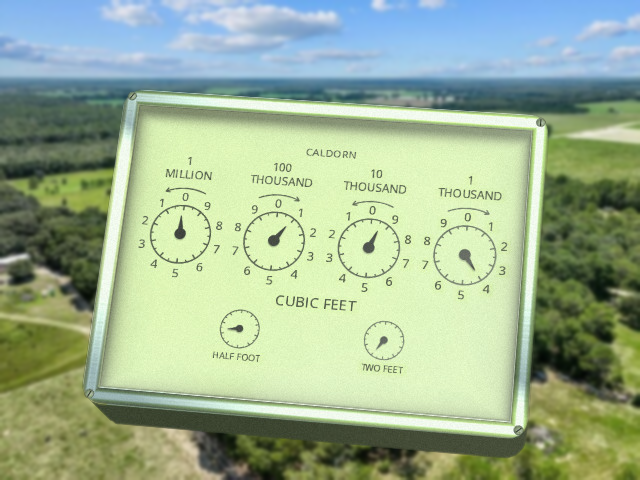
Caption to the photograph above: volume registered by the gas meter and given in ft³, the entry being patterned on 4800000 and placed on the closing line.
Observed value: 9400
